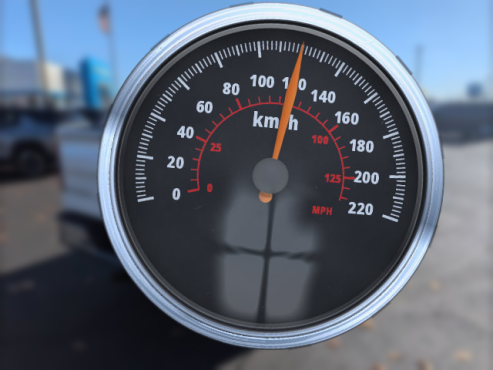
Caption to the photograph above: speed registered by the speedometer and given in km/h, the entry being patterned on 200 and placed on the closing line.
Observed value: 120
